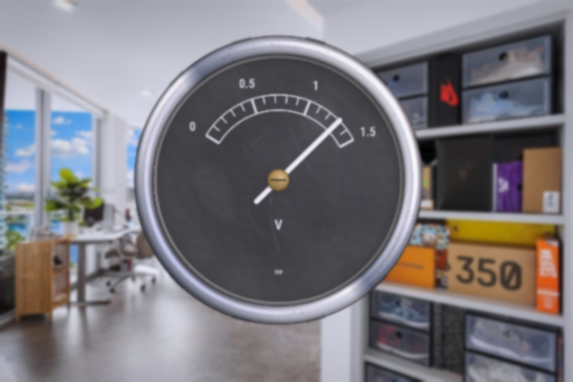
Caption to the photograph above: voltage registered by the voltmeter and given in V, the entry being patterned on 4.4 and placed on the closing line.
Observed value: 1.3
